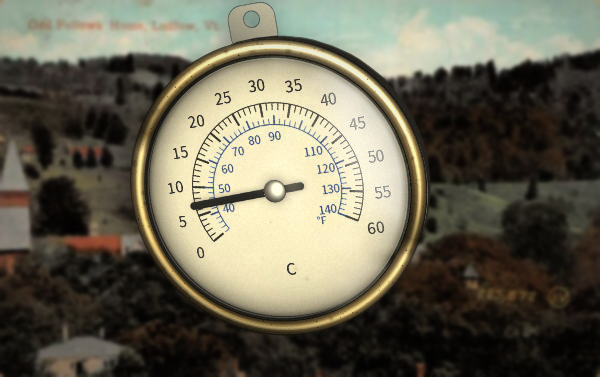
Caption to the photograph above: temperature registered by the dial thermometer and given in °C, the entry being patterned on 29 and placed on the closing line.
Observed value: 7
